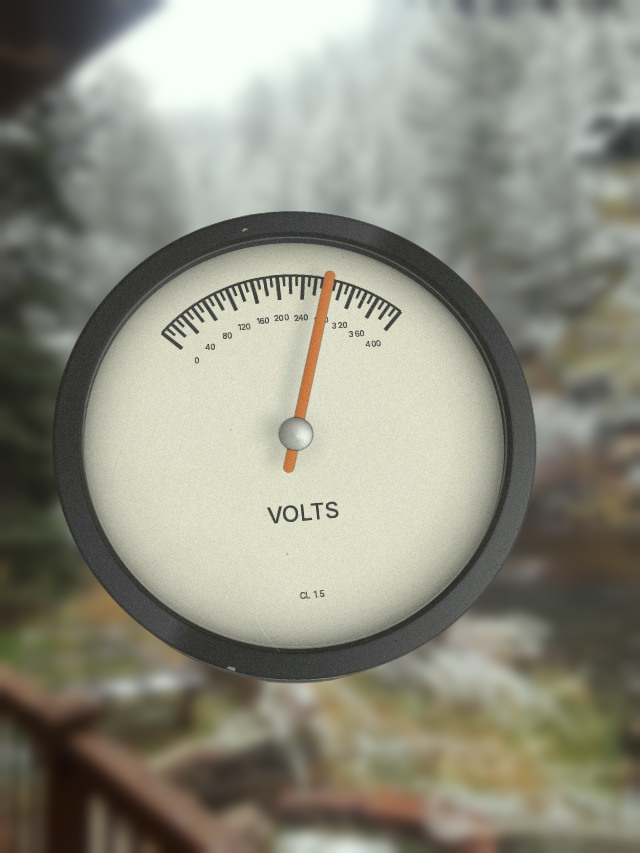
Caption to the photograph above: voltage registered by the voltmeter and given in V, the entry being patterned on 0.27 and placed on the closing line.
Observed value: 280
